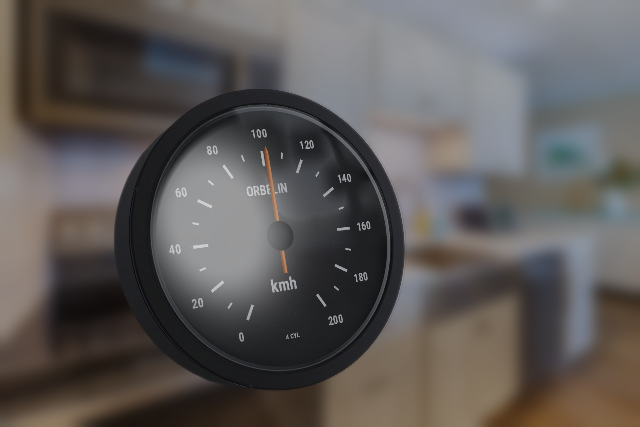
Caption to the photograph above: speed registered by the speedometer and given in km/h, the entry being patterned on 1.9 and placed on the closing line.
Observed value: 100
